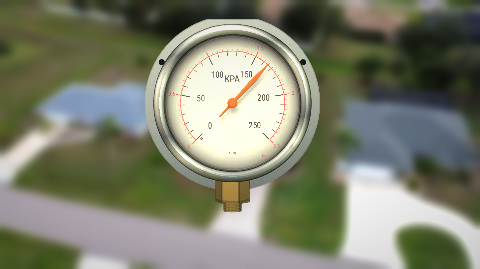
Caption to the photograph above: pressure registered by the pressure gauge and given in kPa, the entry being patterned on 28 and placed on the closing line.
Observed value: 165
